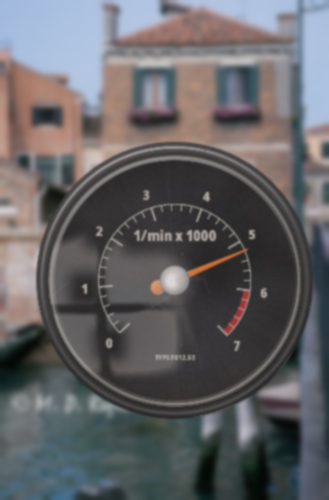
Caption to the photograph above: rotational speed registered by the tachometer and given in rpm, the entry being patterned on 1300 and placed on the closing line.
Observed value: 5200
